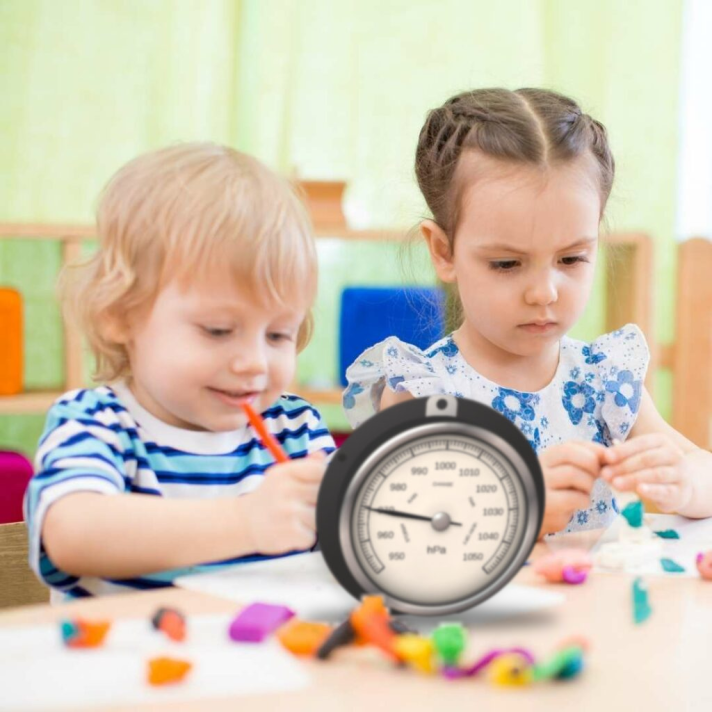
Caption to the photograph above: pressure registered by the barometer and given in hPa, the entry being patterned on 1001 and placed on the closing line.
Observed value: 970
